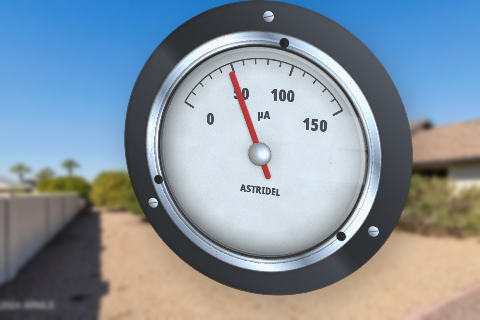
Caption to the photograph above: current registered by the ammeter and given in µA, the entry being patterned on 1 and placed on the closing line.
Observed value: 50
